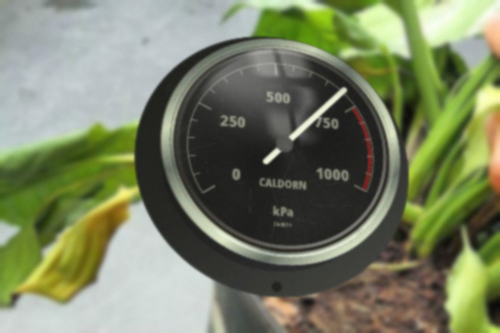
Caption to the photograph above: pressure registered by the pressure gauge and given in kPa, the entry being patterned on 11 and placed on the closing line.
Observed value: 700
